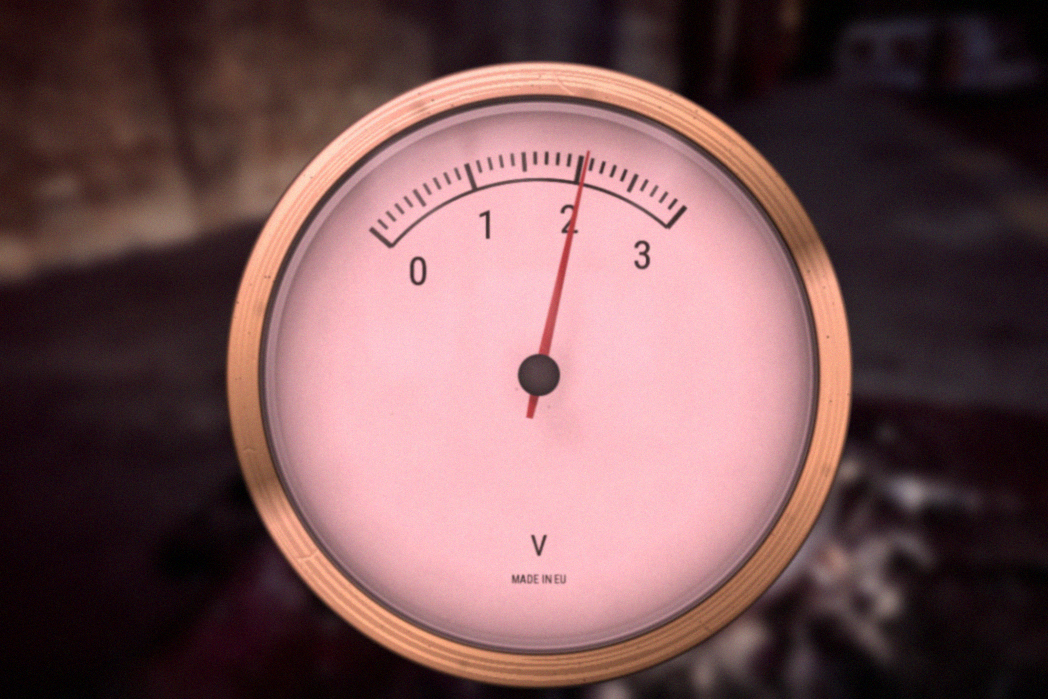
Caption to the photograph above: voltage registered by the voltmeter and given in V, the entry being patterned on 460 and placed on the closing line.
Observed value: 2.05
